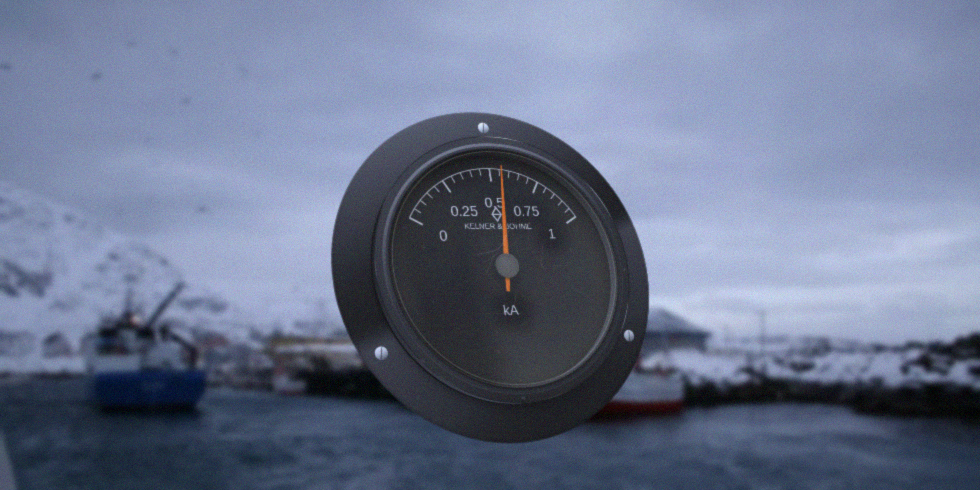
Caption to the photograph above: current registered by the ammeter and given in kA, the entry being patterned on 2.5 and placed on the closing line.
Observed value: 0.55
